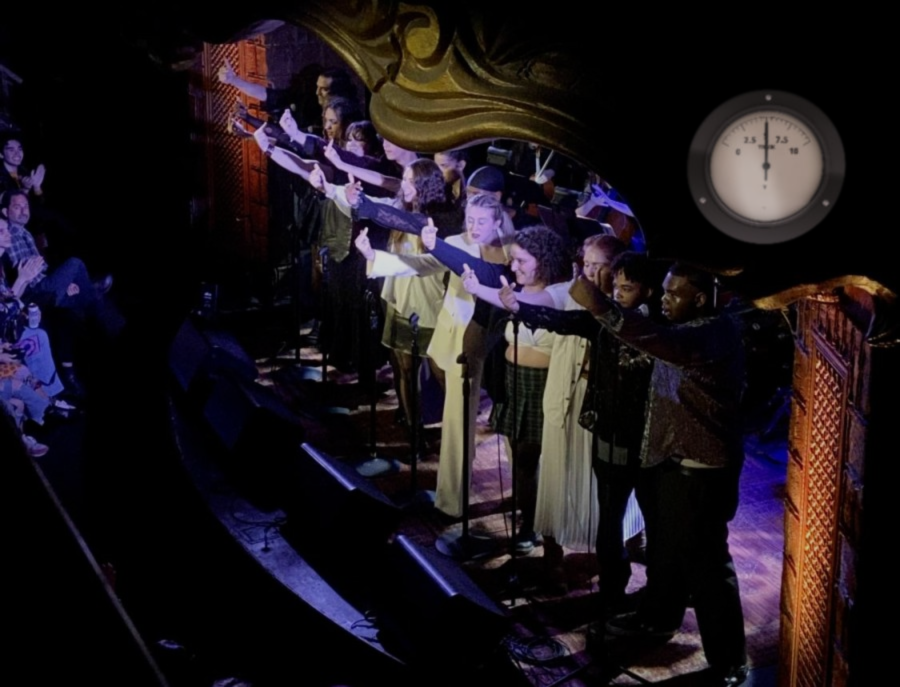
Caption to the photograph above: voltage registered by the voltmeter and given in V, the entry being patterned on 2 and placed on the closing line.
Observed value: 5
